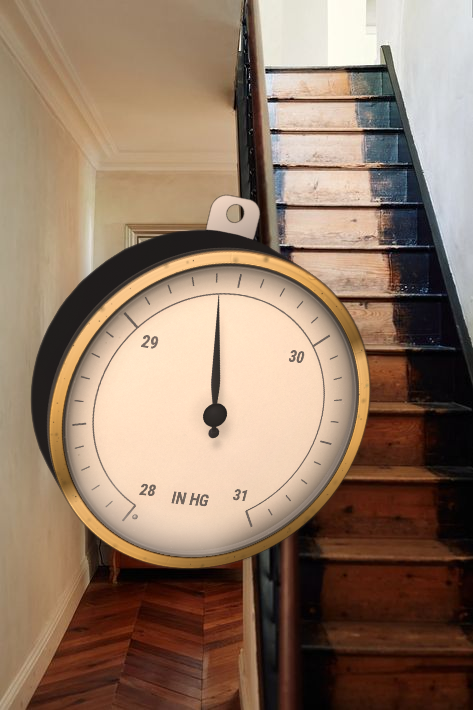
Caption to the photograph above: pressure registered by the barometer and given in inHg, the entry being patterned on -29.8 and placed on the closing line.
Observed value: 29.4
